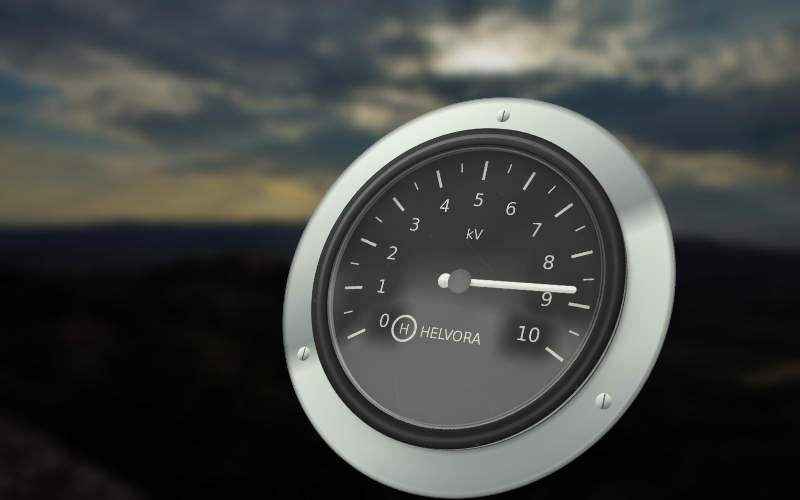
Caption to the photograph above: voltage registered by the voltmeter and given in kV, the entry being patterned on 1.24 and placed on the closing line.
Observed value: 8.75
